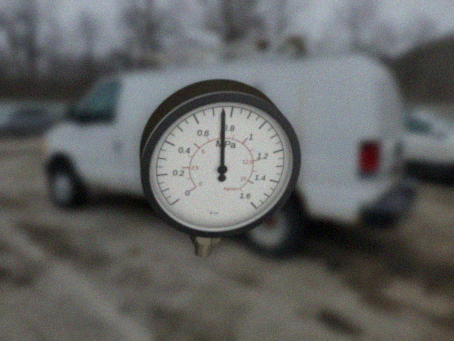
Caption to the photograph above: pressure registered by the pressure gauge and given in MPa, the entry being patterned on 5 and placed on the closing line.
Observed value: 0.75
